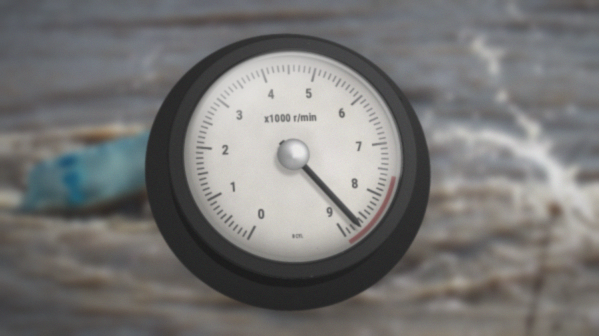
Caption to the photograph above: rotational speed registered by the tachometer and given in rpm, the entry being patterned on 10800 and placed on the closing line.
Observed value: 8700
